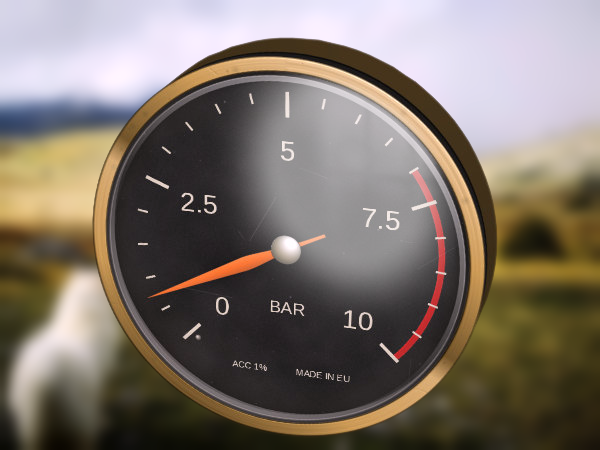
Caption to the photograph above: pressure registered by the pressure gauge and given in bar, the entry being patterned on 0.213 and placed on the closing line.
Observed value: 0.75
